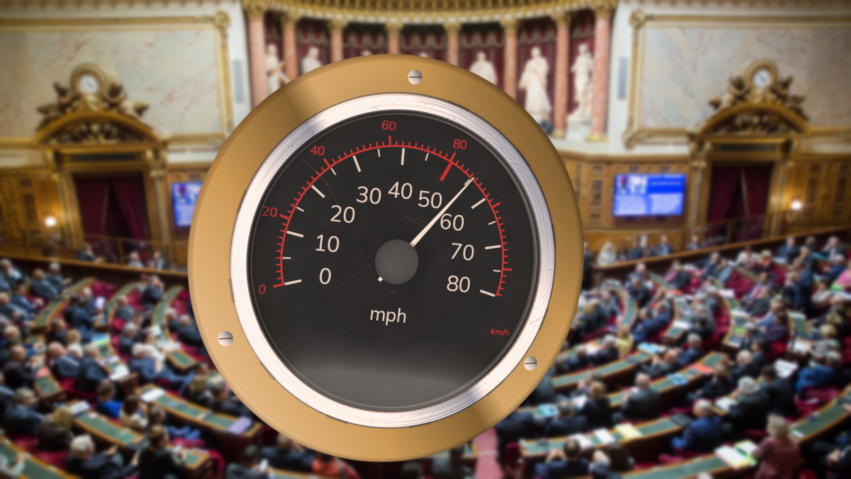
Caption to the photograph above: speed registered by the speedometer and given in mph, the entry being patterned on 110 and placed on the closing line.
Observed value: 55
